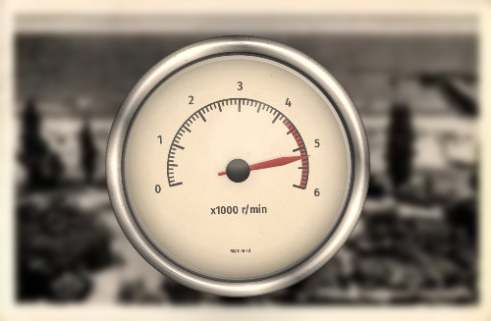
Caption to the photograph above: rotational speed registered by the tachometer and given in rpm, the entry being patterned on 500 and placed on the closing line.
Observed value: 5200
